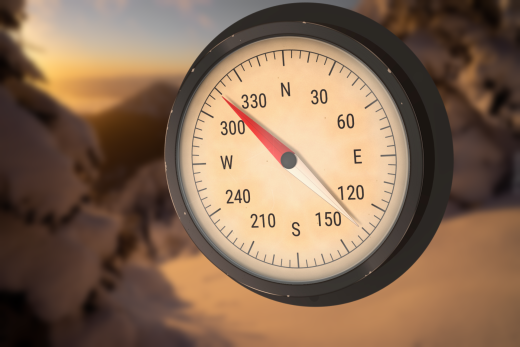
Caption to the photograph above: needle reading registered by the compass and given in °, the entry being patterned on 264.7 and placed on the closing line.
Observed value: 315
